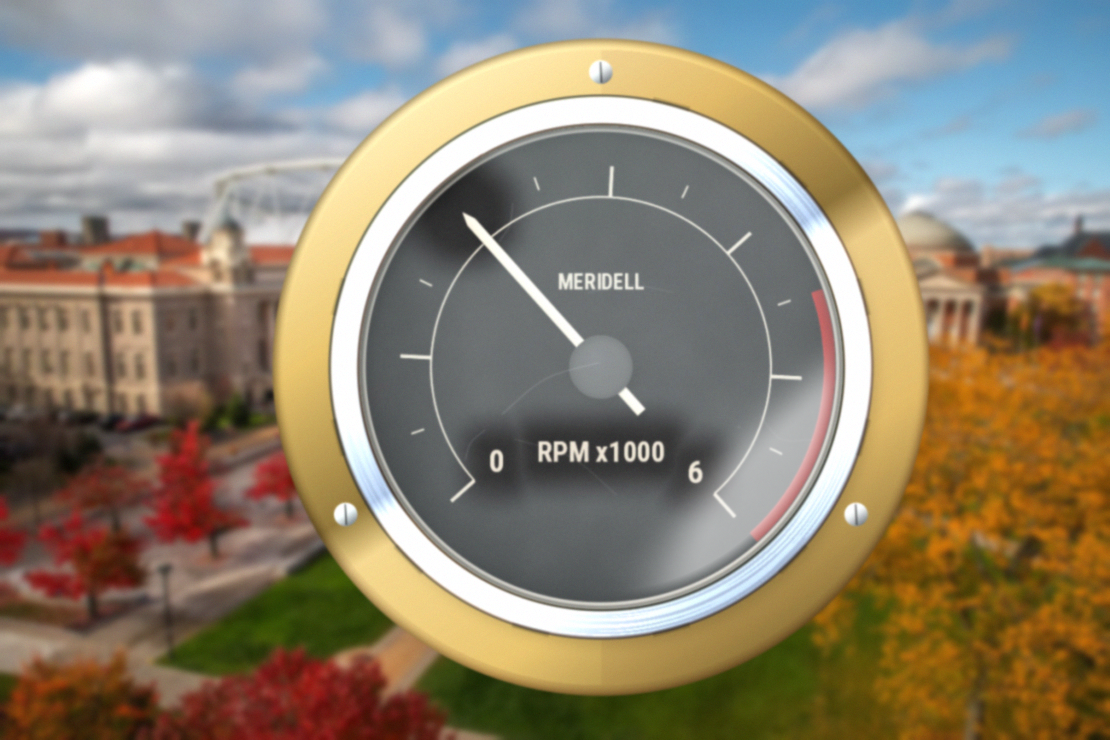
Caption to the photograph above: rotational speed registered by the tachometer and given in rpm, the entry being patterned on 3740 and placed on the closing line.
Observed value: 2000
